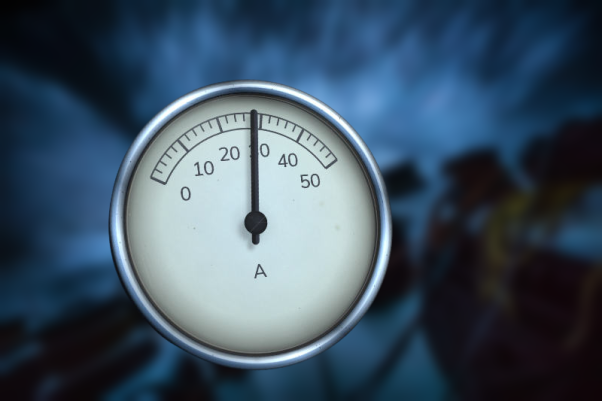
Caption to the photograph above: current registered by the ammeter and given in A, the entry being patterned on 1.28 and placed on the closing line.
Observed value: 28
